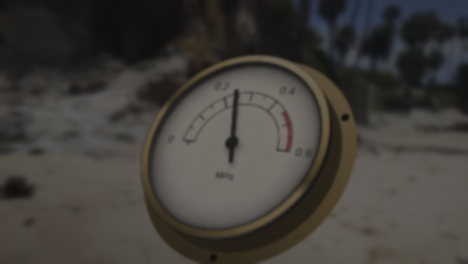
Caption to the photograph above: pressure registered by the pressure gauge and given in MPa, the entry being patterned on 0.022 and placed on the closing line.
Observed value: 0.25
